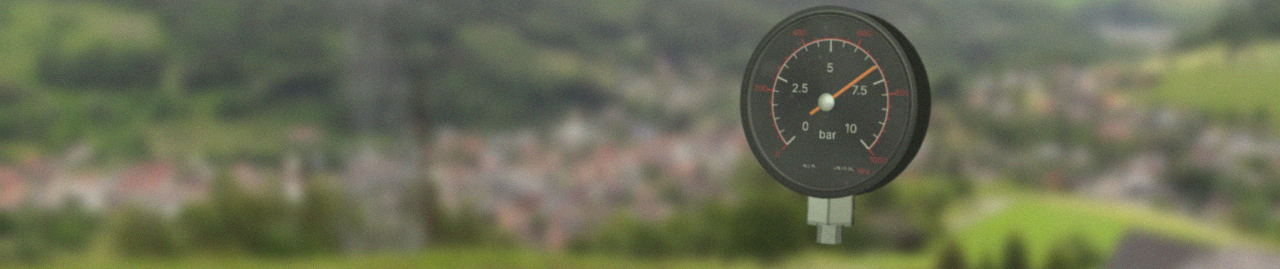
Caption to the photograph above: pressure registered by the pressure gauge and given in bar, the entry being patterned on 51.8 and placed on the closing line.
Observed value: 7
